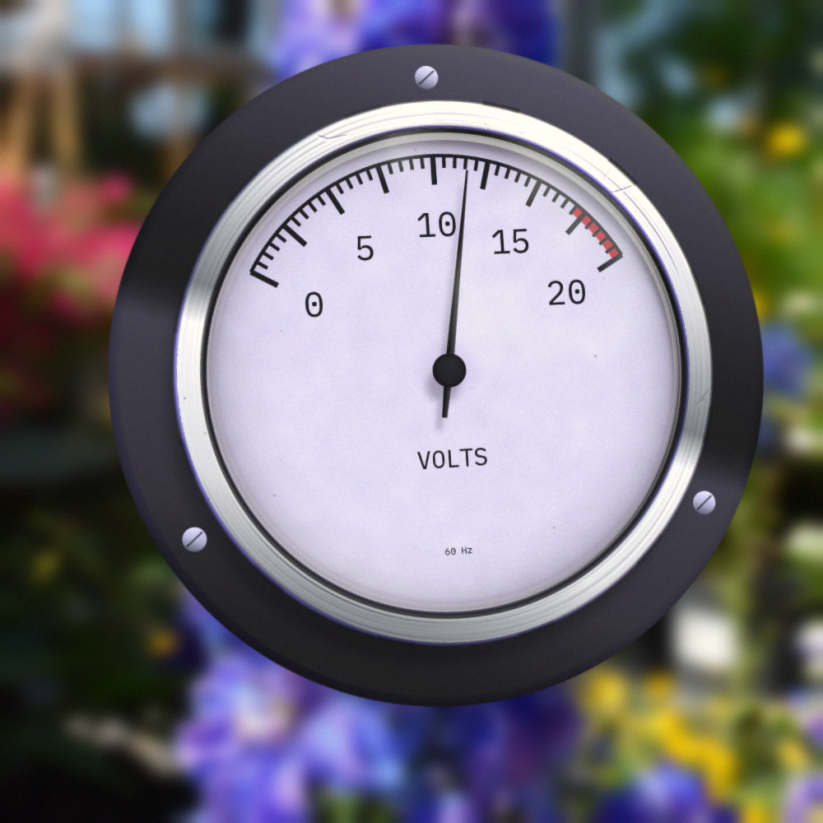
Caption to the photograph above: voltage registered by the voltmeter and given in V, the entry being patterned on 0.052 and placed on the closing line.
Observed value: 11.5
